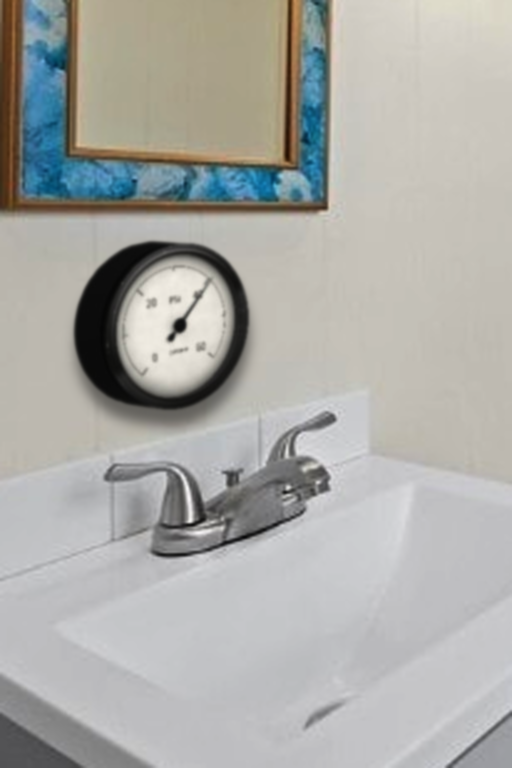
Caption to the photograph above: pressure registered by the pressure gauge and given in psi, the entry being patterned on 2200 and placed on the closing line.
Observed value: 40
